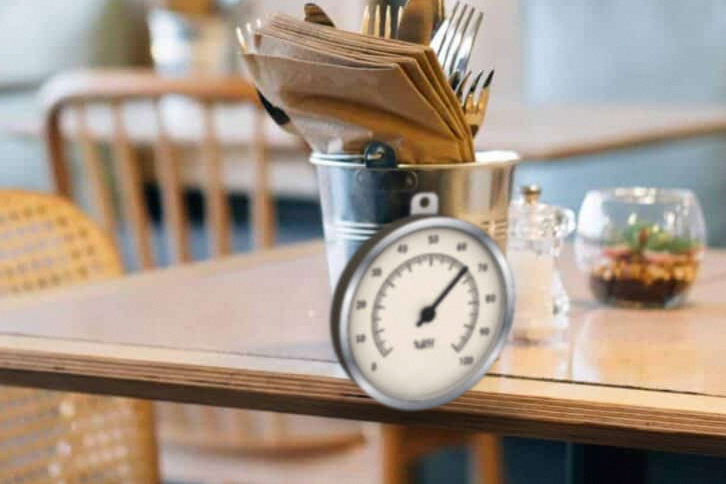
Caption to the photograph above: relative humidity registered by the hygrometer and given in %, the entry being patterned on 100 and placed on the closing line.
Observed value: 65
